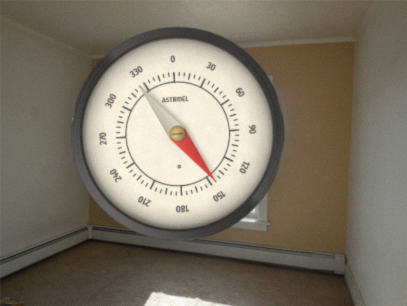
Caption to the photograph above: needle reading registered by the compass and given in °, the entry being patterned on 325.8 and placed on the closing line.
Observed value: 145
